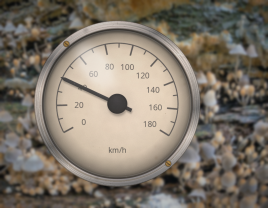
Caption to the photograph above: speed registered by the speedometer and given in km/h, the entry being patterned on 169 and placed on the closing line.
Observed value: 40
